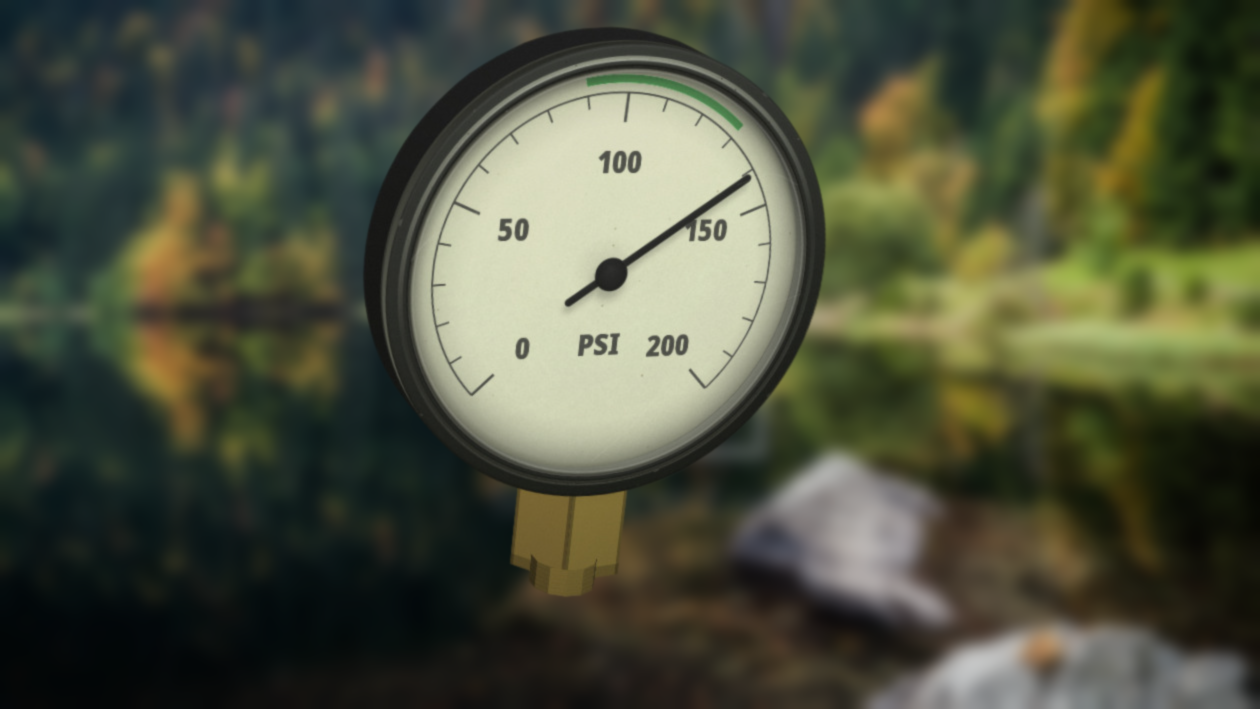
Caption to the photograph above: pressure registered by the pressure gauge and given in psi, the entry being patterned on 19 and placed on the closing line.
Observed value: 140
